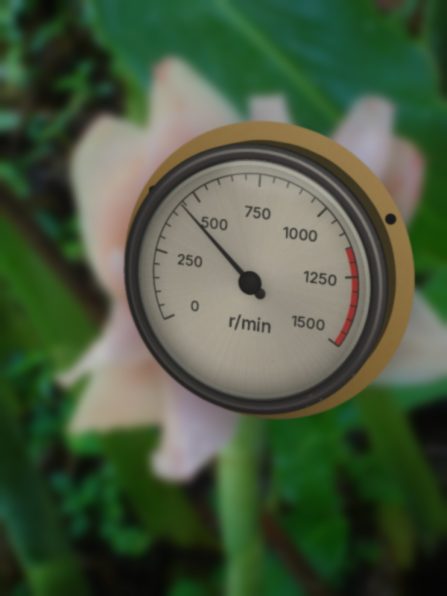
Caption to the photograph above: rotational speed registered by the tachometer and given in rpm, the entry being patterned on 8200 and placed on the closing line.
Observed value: 450
